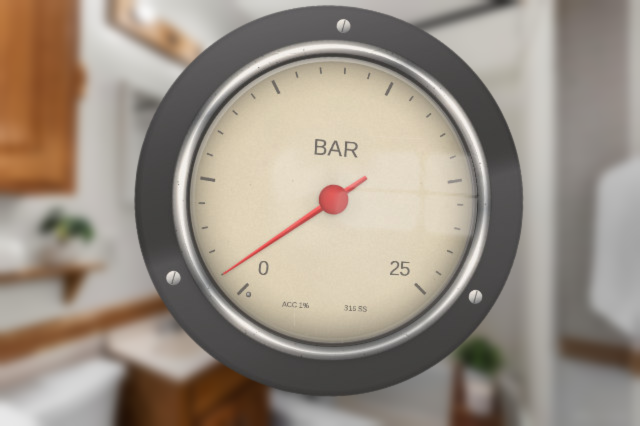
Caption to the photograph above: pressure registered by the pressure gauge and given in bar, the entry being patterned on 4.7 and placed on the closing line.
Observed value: 1
